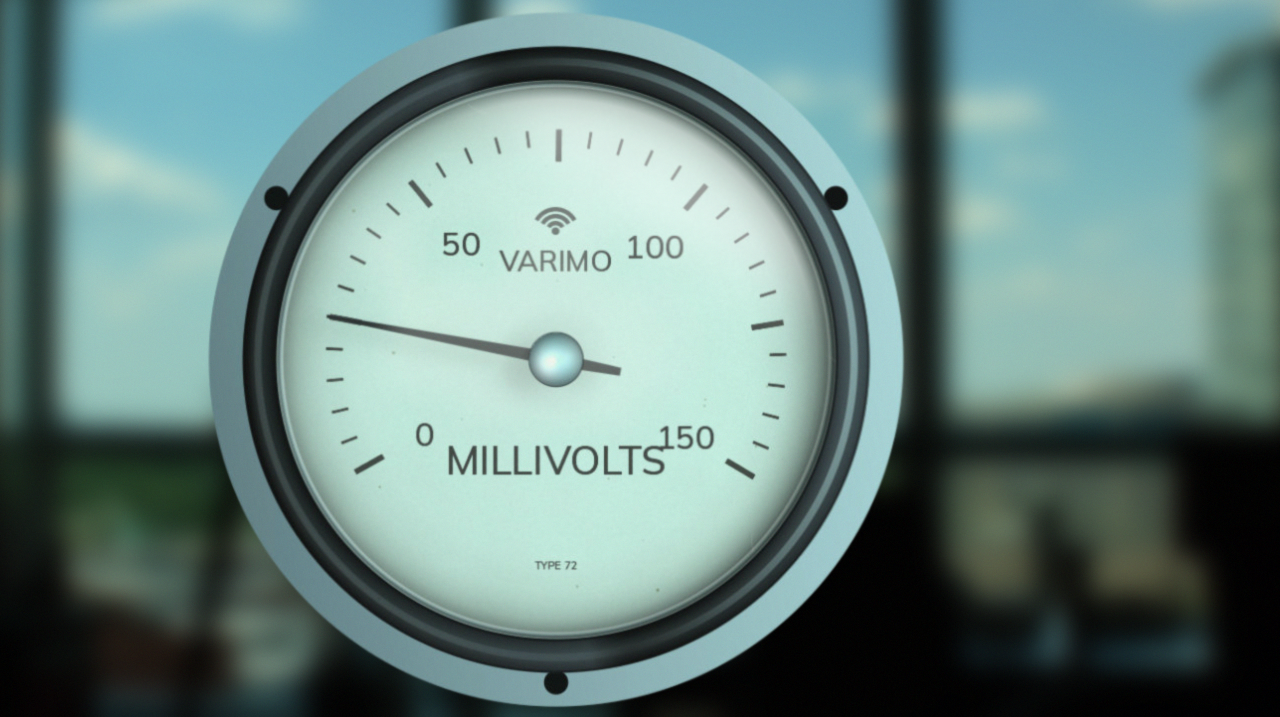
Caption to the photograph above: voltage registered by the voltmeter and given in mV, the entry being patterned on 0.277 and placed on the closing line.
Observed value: 25
